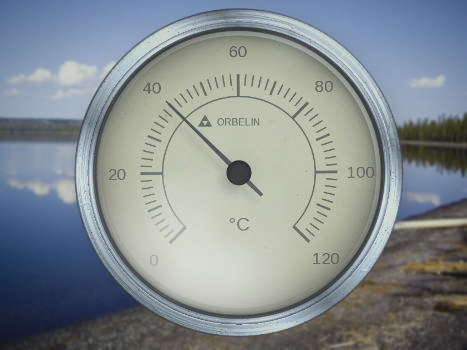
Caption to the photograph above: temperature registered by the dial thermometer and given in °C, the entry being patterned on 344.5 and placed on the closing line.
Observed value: 40
